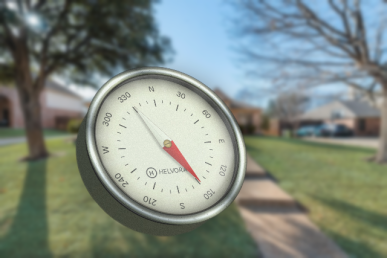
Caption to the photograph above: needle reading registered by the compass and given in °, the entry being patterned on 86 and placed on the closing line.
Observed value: 150
